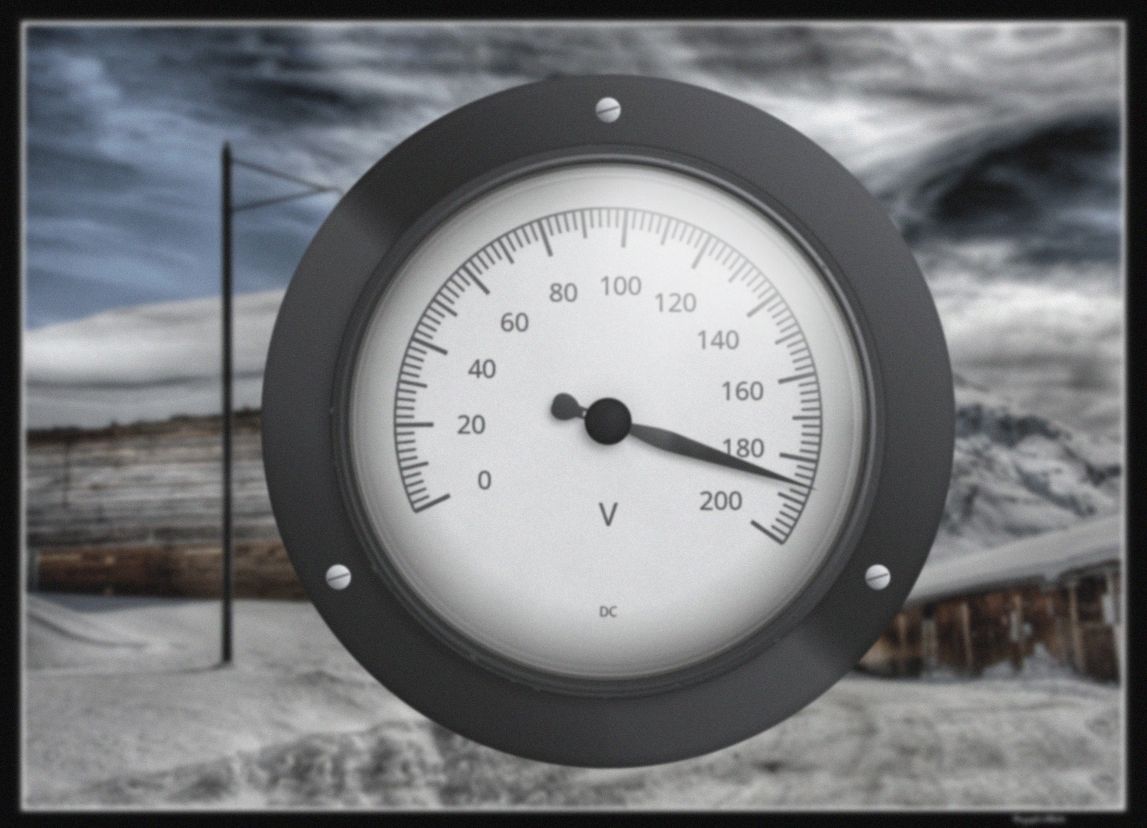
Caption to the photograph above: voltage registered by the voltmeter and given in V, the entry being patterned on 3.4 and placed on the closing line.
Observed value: 186
